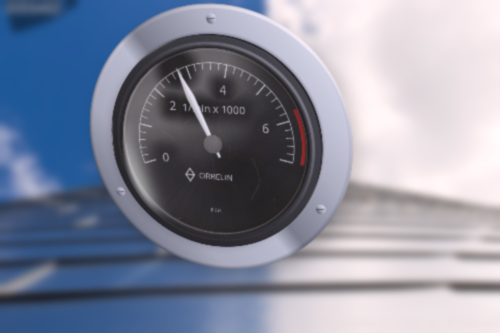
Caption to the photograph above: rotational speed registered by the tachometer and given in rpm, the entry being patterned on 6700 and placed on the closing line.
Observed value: 2800
